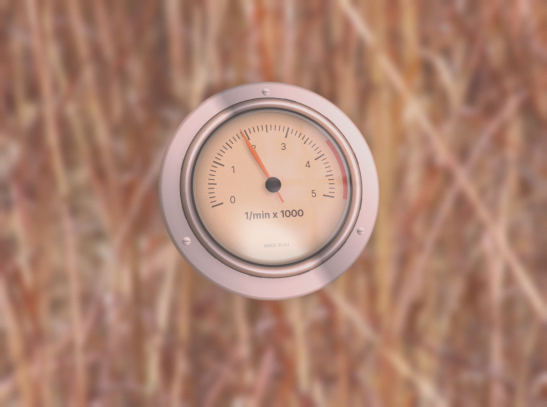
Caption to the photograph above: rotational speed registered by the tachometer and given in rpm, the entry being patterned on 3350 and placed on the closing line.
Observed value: 1900
